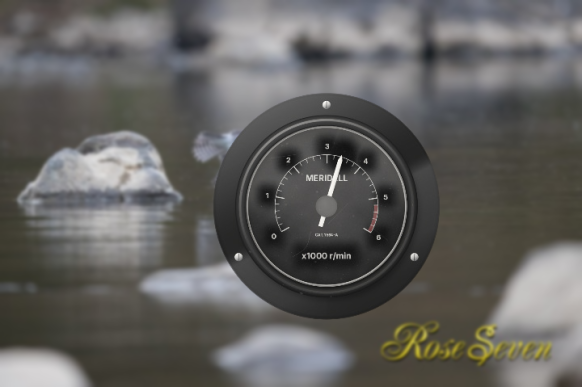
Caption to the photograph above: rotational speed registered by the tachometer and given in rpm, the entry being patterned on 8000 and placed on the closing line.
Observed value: 3400
